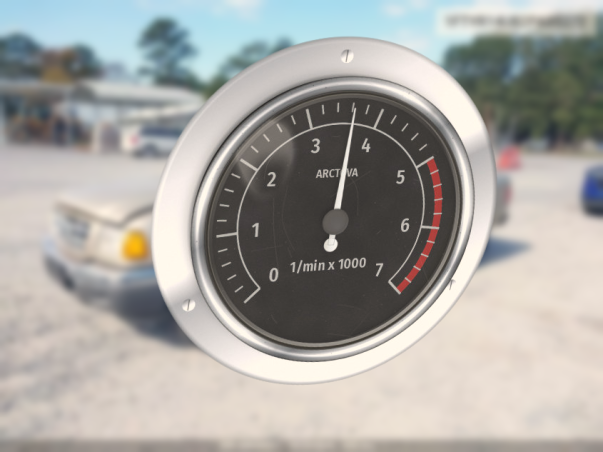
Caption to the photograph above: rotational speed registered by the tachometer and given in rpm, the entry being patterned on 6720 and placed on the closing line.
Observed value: 3600
